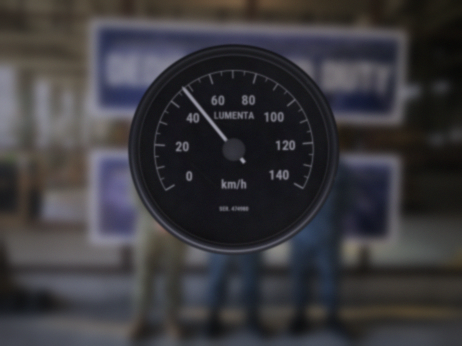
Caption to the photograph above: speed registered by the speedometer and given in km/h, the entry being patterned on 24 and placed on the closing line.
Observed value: 47.5
